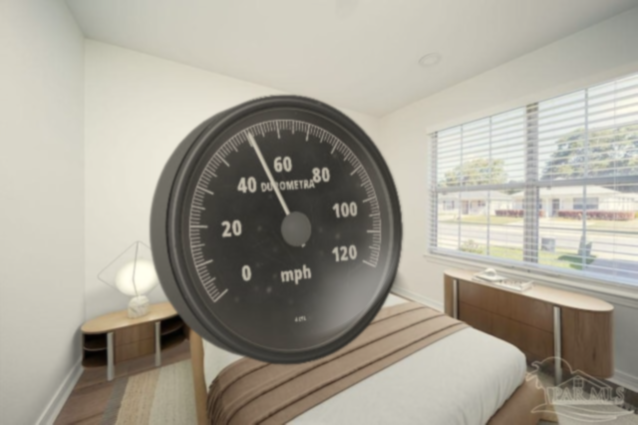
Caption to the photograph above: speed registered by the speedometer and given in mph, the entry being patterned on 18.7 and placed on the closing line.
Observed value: 50
